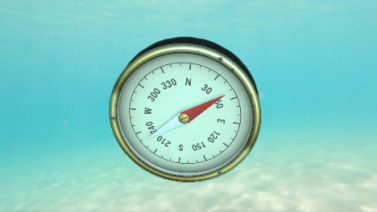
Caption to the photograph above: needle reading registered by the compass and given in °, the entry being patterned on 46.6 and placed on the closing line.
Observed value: 50
